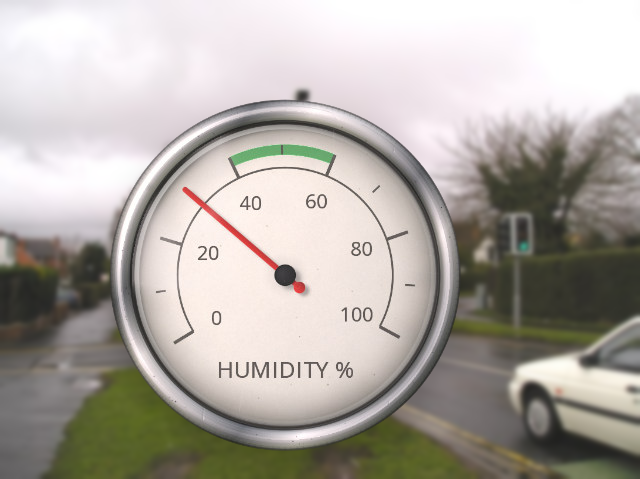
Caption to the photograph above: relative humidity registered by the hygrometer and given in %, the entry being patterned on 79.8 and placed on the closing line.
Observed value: 30
